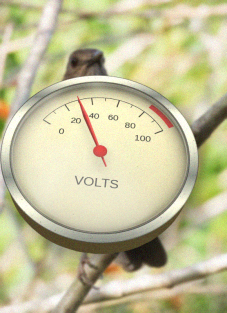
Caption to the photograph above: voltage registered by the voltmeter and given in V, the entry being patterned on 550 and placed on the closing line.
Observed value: 30
